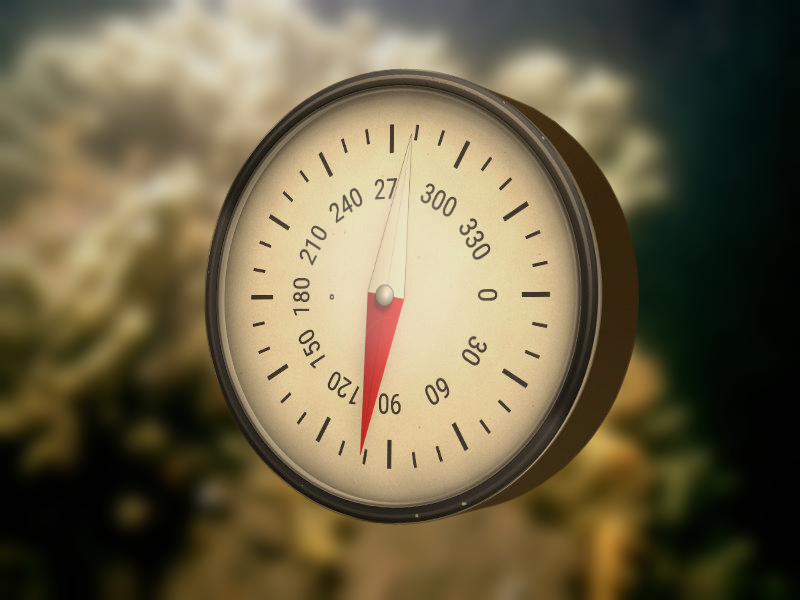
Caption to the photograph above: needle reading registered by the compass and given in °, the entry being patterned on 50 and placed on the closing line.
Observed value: 100
